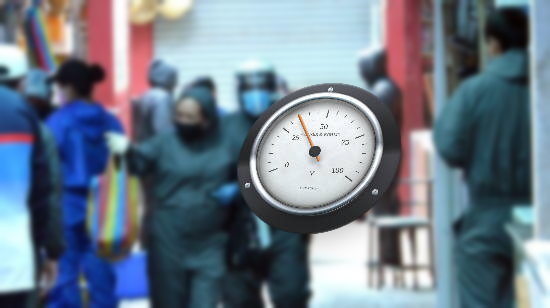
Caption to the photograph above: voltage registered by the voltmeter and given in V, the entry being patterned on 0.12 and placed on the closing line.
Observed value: 35
